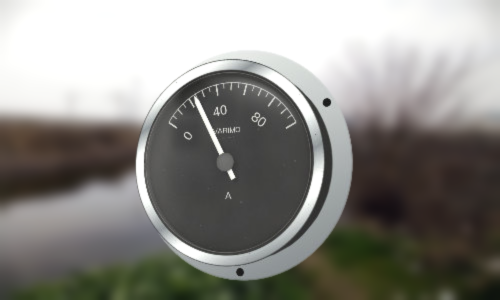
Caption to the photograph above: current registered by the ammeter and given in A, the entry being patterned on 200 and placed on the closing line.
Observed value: 25
